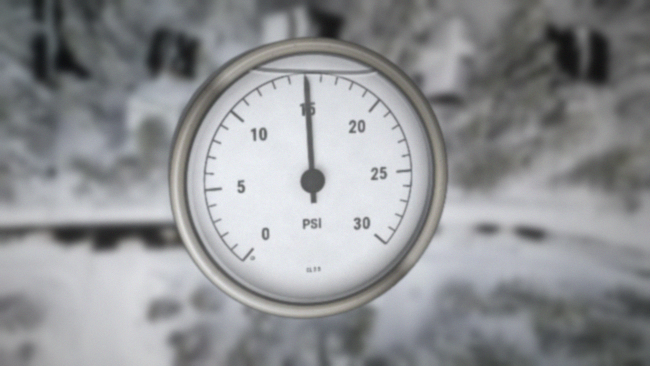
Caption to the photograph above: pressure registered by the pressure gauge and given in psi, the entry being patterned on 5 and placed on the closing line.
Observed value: 15
